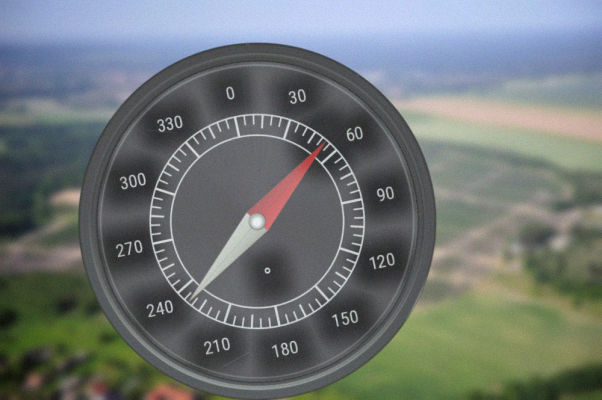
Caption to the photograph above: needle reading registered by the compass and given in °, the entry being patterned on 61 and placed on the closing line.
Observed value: 52.5
